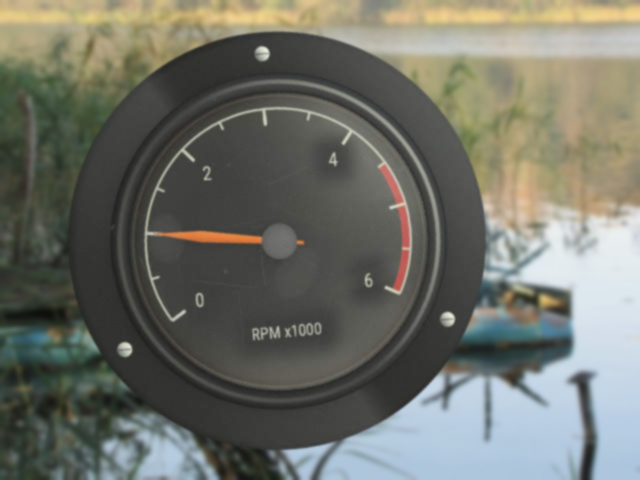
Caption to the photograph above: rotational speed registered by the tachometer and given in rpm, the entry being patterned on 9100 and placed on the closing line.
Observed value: 1000
